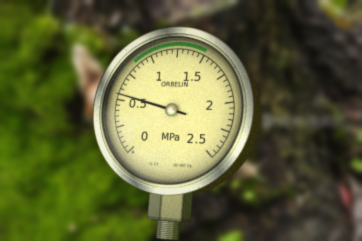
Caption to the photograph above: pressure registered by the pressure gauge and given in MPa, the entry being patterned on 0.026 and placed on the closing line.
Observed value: 0.55
